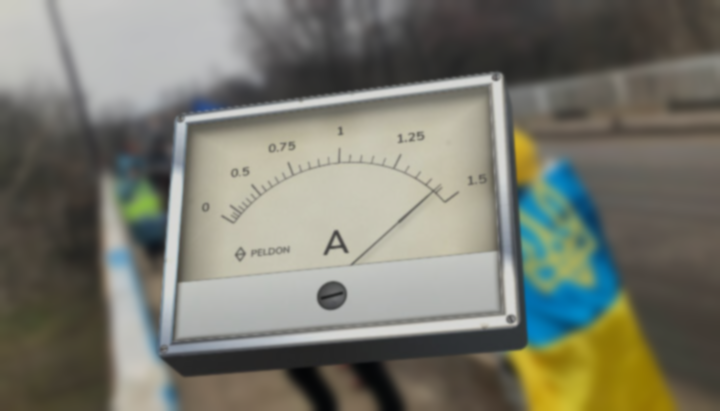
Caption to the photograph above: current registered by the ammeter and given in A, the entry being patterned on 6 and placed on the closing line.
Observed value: 1.45
